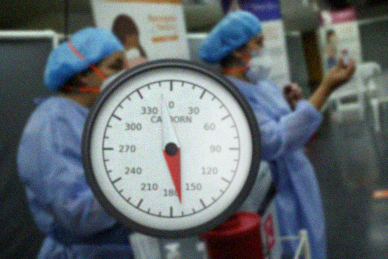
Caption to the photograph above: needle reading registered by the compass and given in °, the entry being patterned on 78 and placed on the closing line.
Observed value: 170
